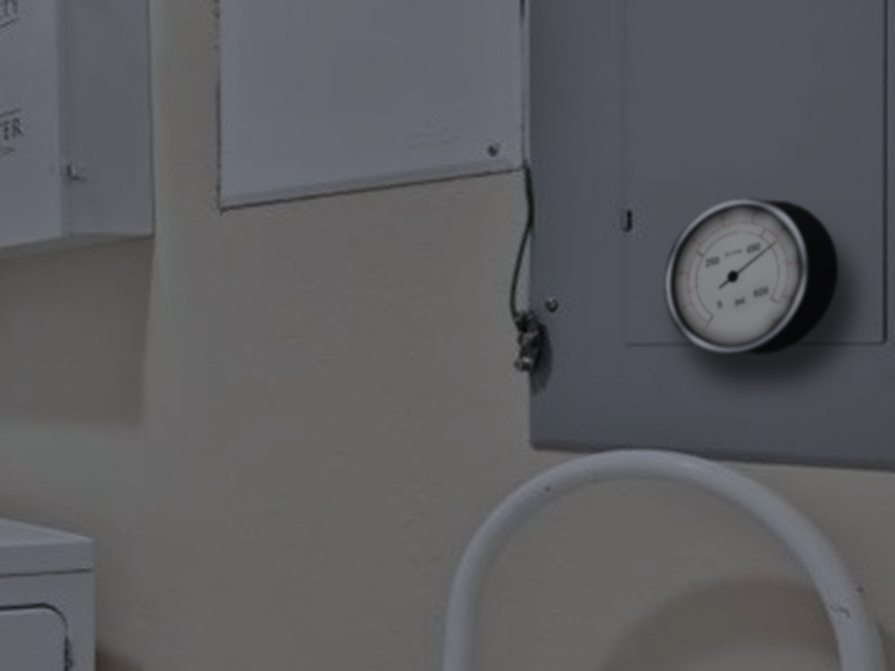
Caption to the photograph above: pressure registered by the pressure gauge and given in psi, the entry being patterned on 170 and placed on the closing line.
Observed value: 450
